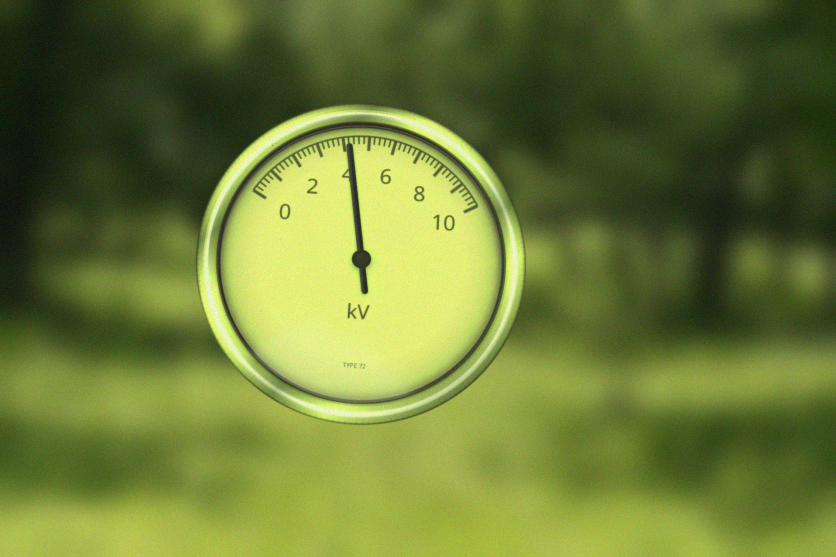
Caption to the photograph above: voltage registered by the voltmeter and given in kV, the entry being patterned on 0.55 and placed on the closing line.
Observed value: 4.2
